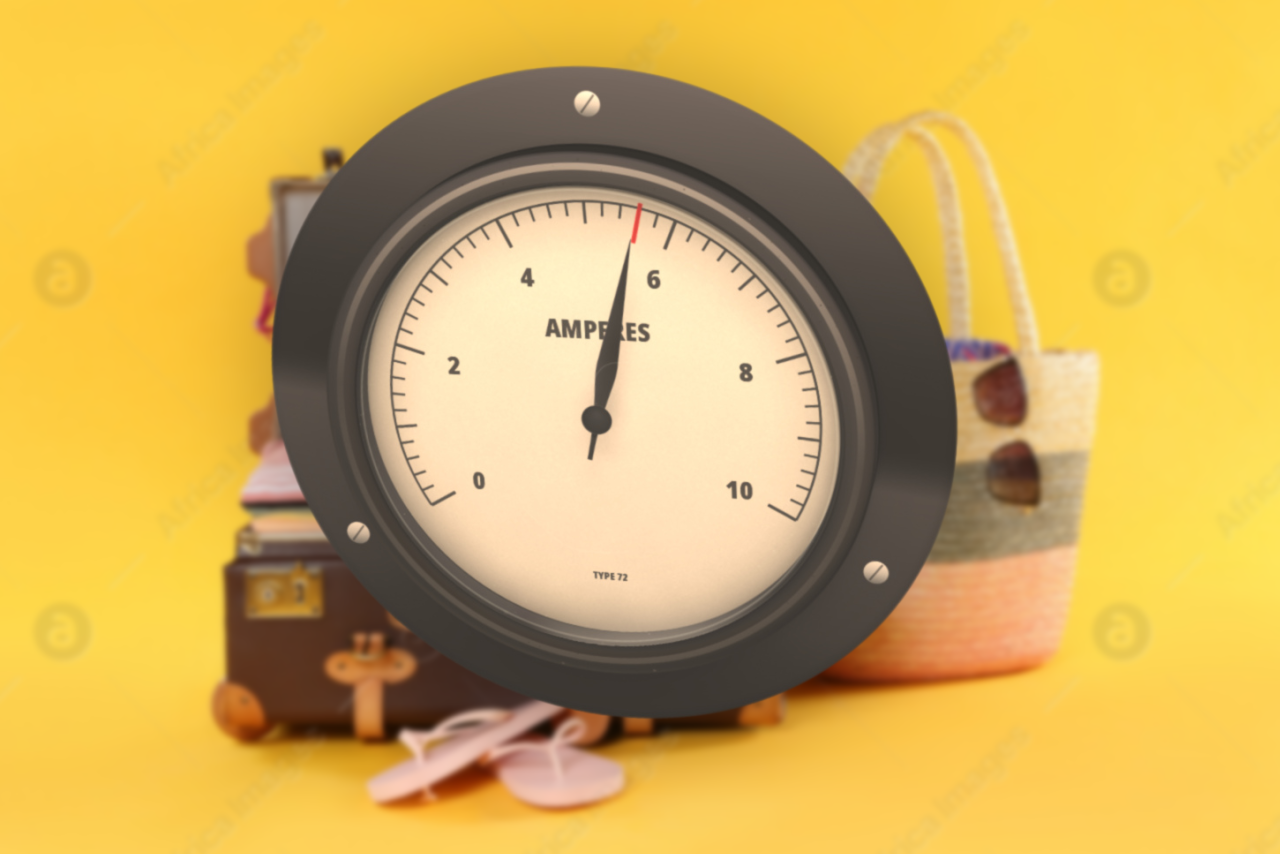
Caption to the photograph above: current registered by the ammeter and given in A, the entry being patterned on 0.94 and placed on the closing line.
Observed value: 5.6
